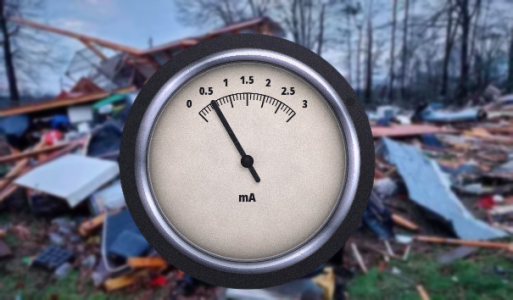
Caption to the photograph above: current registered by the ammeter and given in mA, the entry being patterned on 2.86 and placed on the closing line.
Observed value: 0.5
